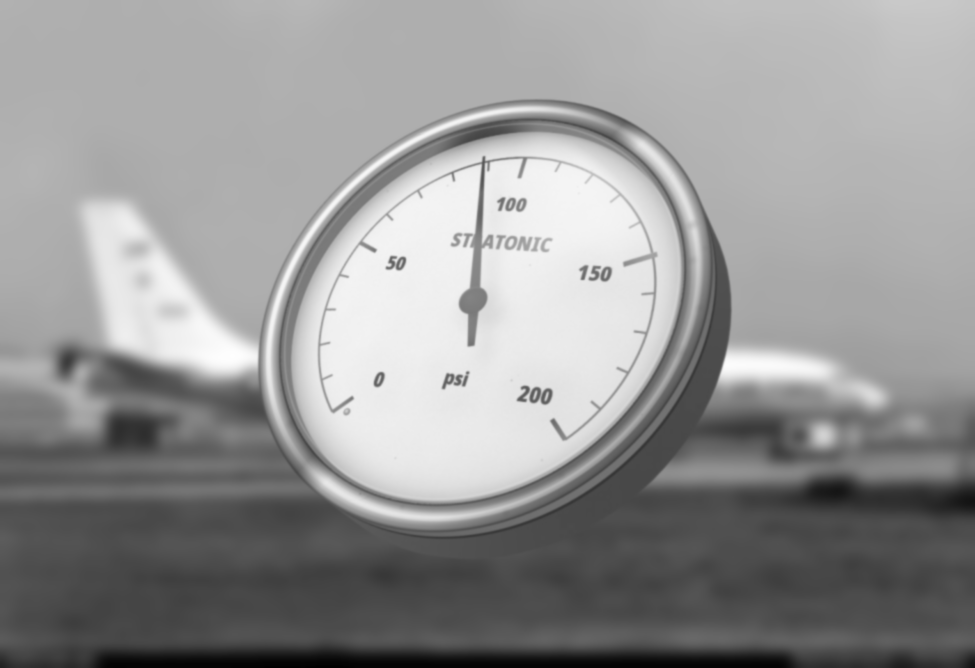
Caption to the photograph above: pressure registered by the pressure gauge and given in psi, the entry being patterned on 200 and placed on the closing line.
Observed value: 90
